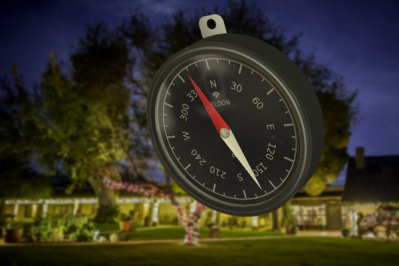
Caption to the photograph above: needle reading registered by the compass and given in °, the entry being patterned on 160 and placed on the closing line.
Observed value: 340
